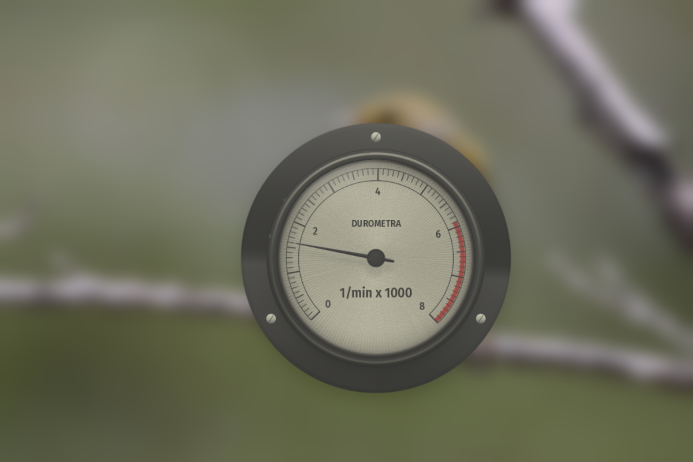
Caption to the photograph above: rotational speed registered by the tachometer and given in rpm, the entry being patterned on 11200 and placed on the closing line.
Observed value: 1600
